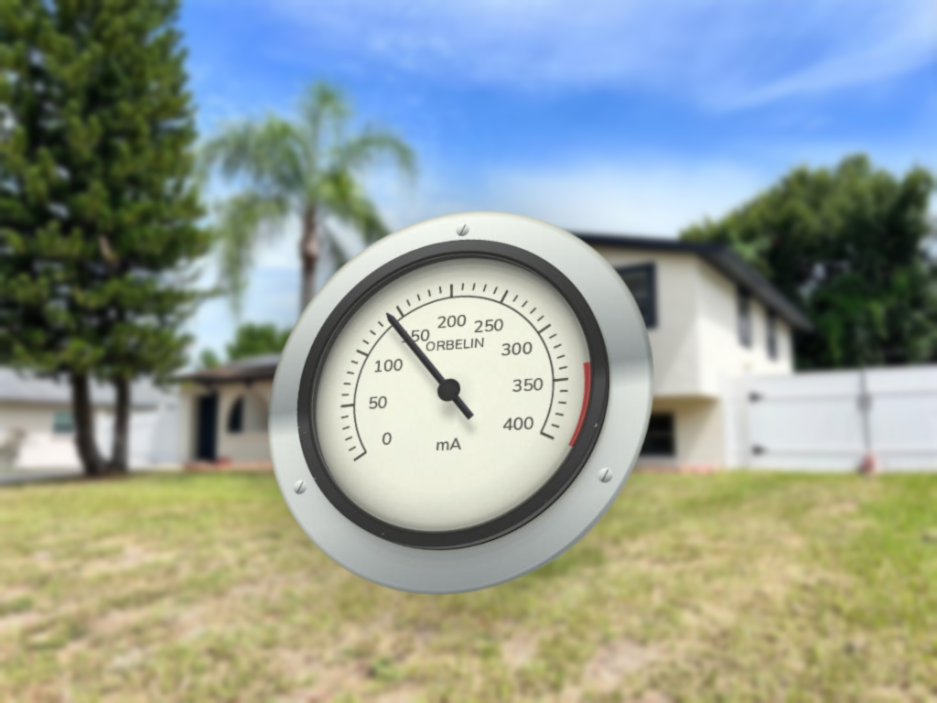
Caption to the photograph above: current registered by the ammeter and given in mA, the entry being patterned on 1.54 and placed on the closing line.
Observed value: 140
